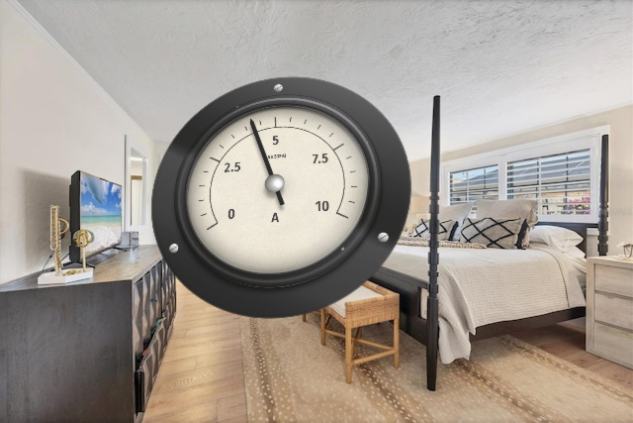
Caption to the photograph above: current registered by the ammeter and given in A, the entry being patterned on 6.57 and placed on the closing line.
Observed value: 4.25
